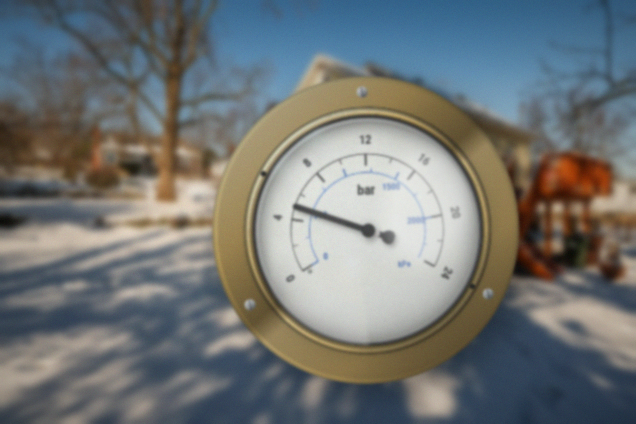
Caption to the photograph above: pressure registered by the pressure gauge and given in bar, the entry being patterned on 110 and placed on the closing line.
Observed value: 5
